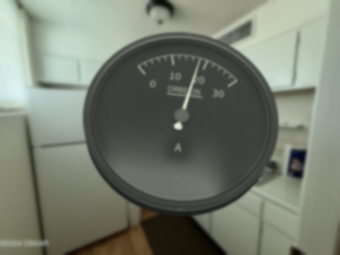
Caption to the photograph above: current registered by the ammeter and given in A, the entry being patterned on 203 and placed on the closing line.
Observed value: 18
